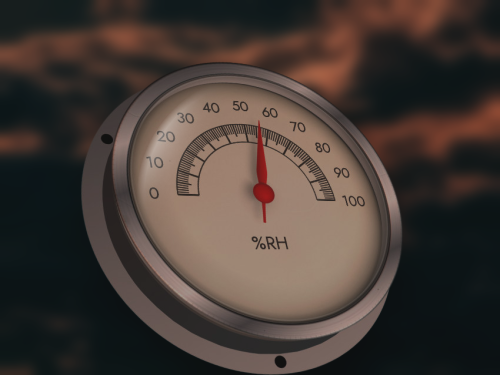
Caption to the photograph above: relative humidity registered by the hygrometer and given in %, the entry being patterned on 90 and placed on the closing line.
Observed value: 55
